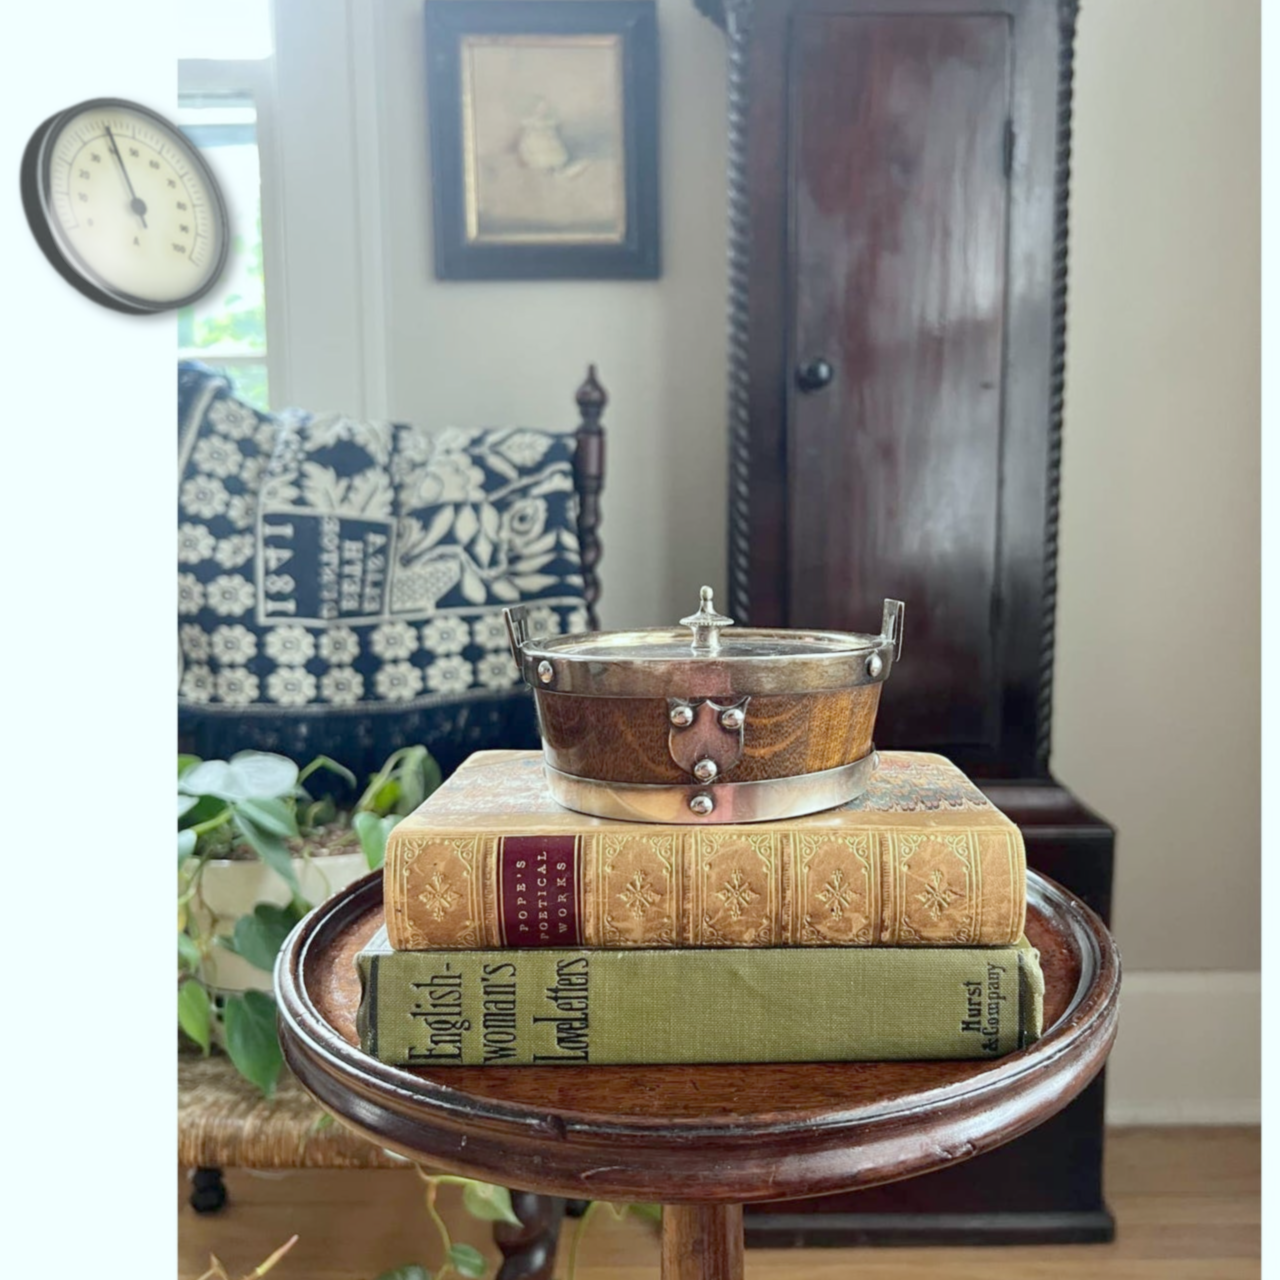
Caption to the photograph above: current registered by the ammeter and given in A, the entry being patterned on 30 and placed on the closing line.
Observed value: 40
